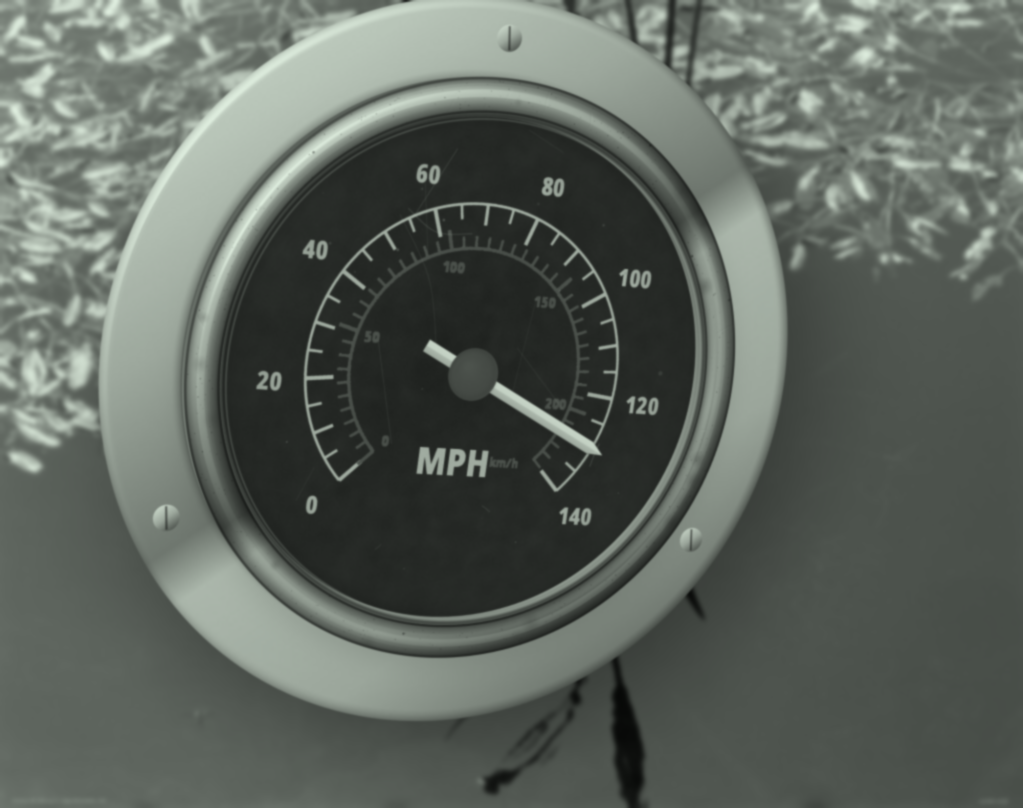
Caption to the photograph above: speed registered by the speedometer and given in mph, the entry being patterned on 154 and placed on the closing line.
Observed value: 130
